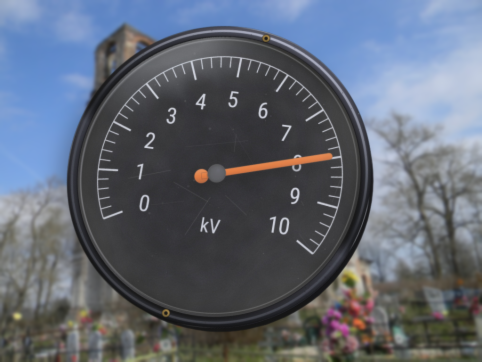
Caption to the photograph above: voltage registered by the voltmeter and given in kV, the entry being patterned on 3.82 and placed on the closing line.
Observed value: 8
